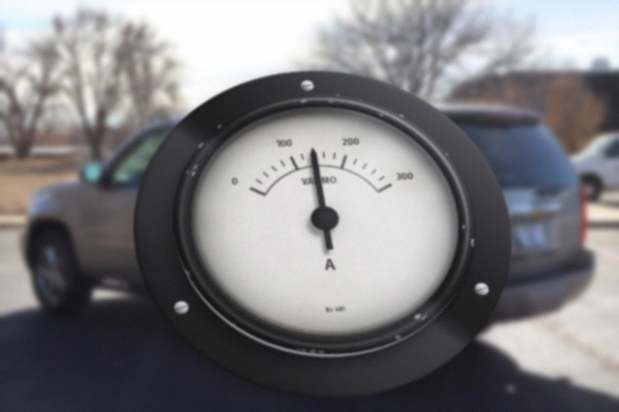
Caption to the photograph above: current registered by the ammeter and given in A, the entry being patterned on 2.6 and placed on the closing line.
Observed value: 140
